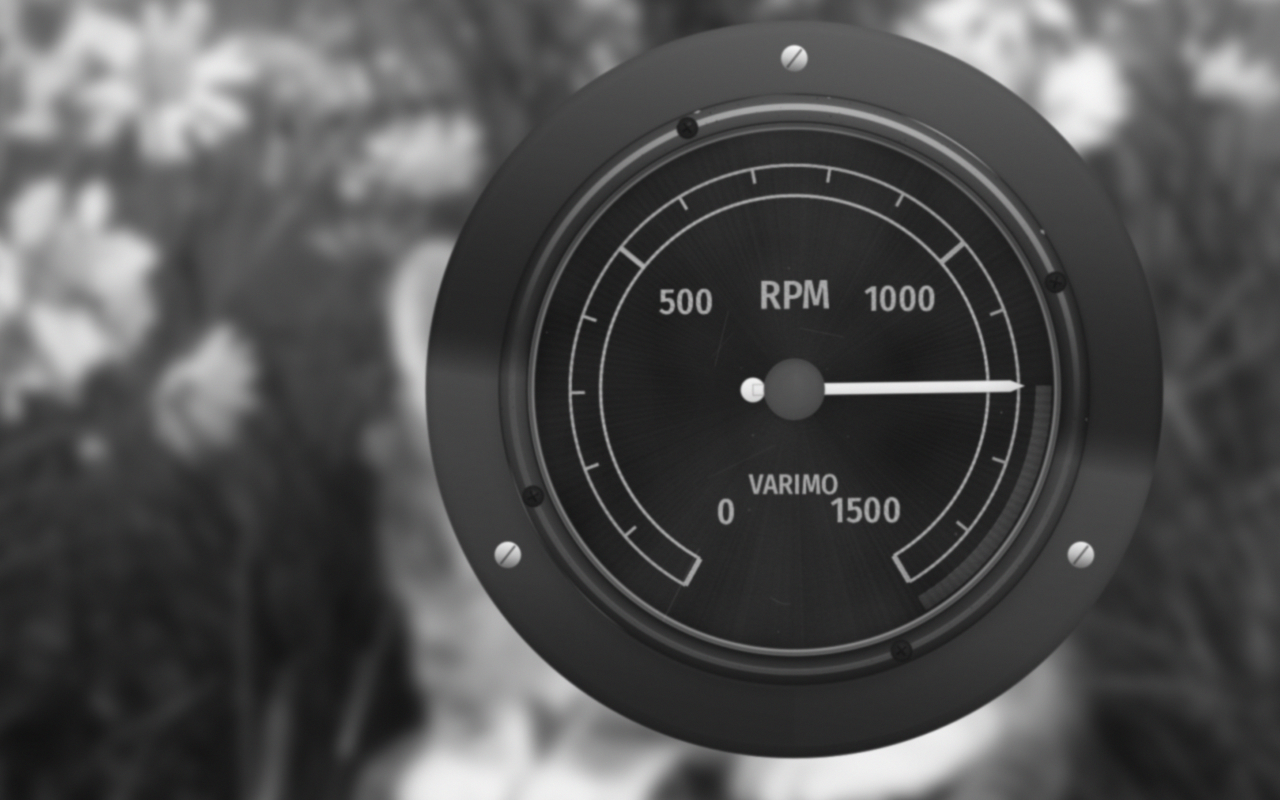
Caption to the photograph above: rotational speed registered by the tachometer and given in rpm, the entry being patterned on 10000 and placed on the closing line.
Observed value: 1200
